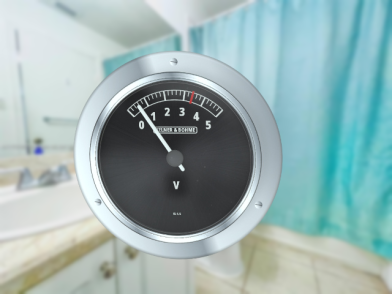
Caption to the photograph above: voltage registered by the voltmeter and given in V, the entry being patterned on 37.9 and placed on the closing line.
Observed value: 0.6
